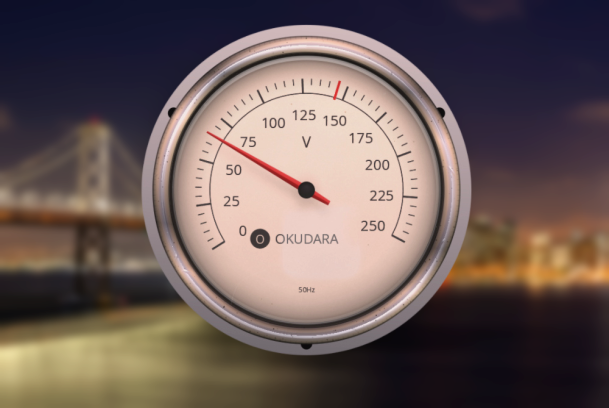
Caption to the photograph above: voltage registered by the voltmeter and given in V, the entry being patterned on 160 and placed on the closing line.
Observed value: 65
